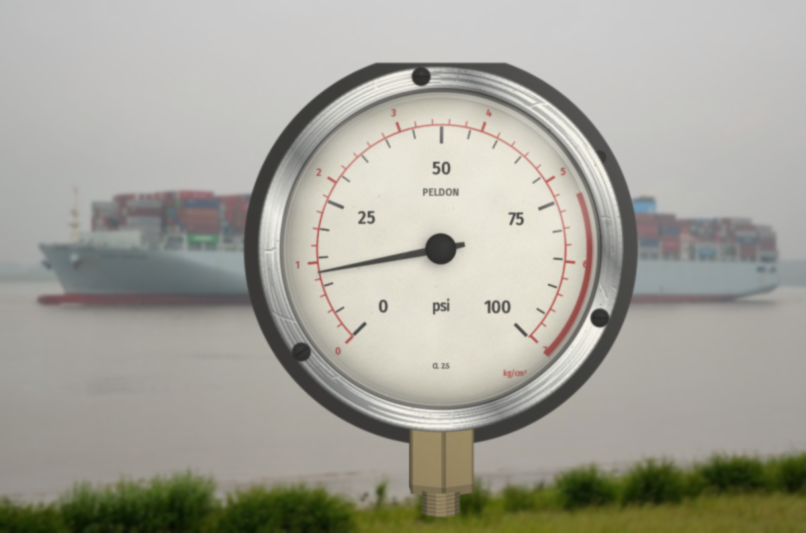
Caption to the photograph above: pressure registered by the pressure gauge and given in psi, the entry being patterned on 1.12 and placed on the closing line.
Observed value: 12.5
